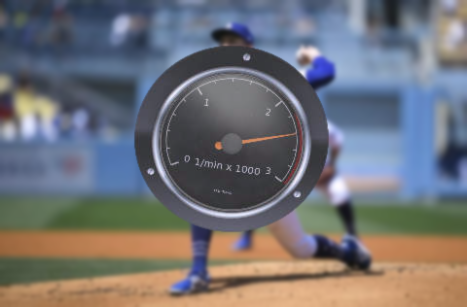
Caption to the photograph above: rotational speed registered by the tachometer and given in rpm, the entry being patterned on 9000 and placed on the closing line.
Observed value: 2400
